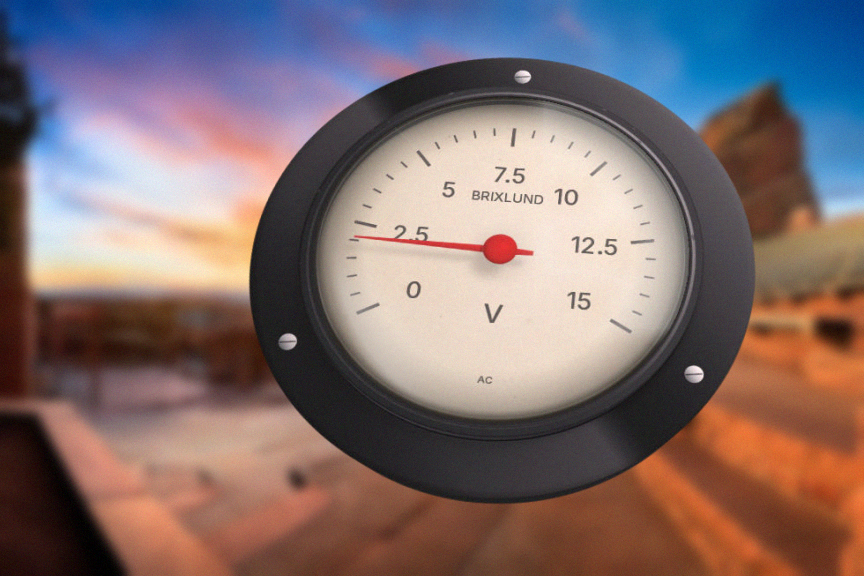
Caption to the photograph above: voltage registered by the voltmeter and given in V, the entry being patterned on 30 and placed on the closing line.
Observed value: 2
